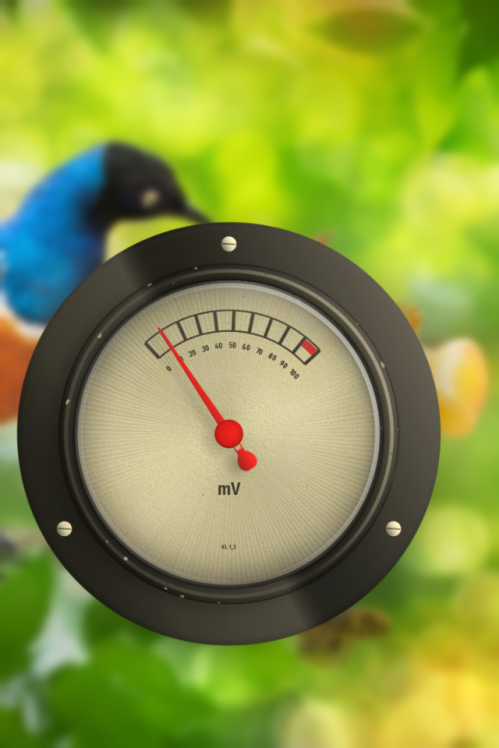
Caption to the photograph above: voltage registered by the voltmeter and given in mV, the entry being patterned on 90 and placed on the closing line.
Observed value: 10
